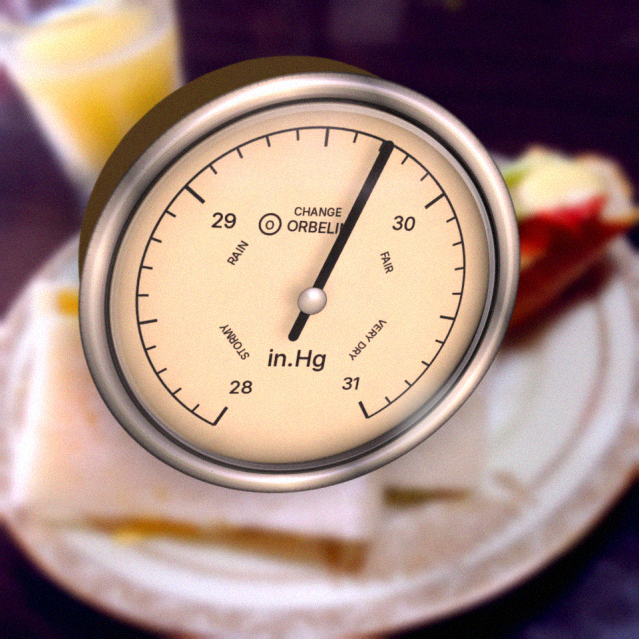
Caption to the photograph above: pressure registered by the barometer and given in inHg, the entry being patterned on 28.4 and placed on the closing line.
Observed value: 29.7
